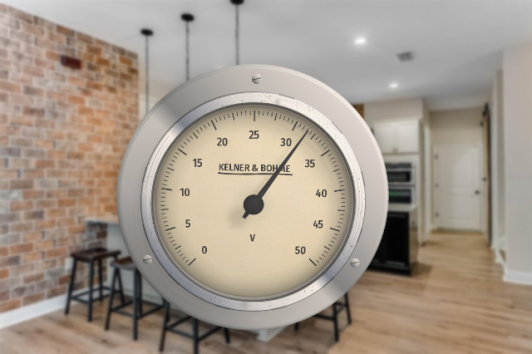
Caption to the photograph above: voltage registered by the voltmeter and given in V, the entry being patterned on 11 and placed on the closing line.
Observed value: 31.5
